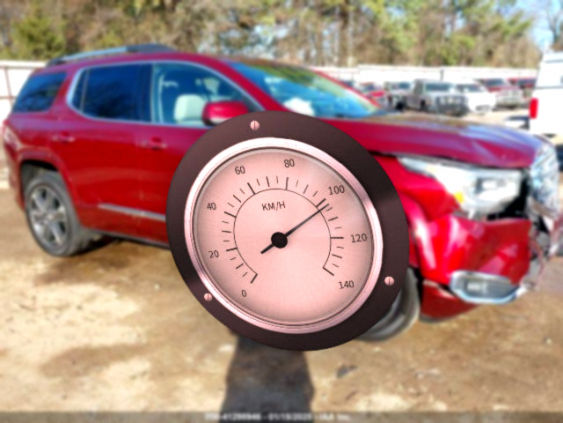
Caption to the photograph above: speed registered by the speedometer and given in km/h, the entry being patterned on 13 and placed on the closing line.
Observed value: 102.5
